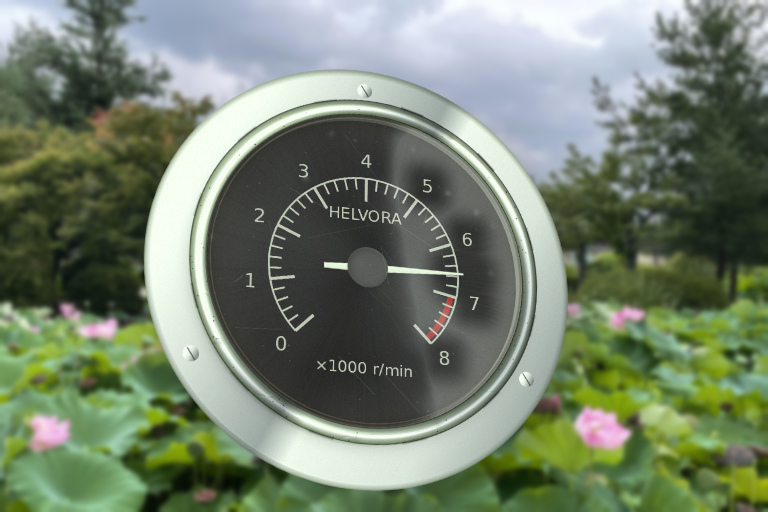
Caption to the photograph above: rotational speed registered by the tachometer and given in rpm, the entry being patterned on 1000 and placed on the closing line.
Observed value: 6600
